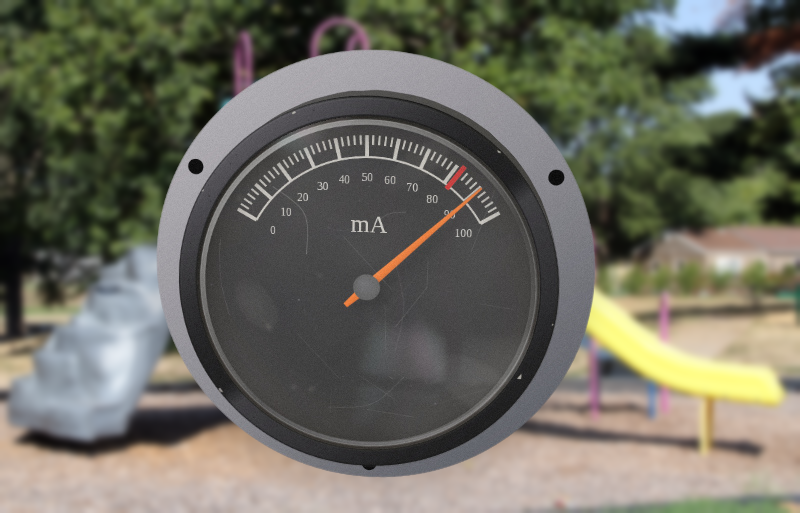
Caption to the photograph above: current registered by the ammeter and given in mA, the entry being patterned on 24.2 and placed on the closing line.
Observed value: 90
